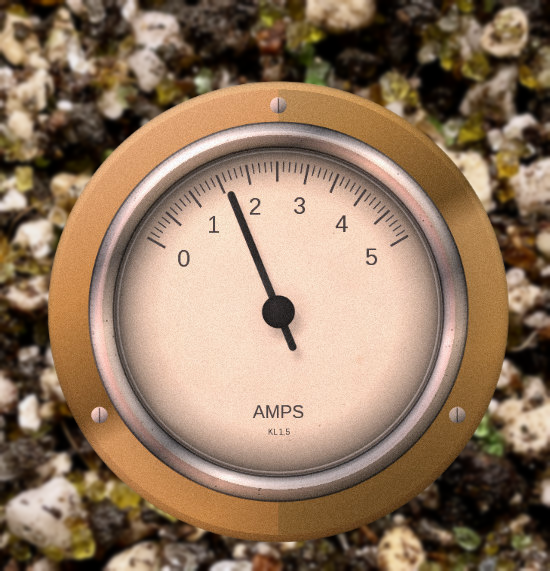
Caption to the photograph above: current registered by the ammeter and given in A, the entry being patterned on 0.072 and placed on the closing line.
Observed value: 1.6
